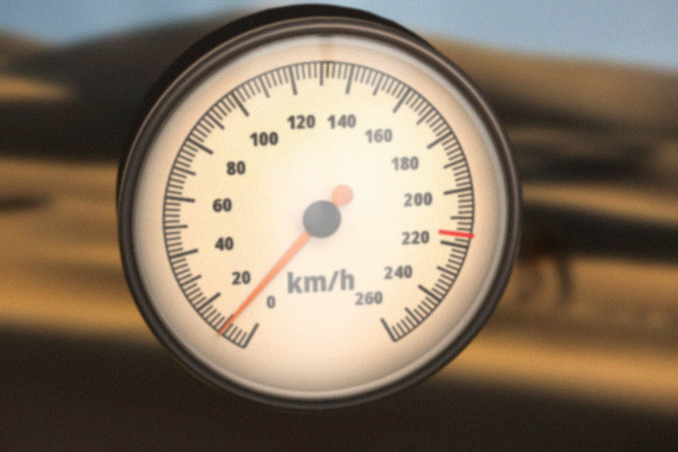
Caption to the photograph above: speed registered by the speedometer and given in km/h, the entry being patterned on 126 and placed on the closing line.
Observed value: 10
